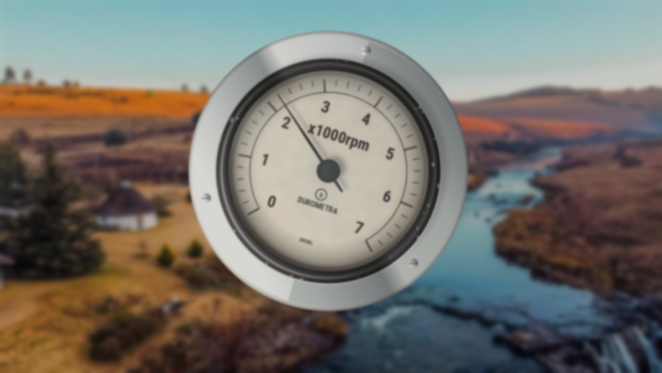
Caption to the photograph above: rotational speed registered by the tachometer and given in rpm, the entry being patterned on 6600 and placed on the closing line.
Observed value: 2200
